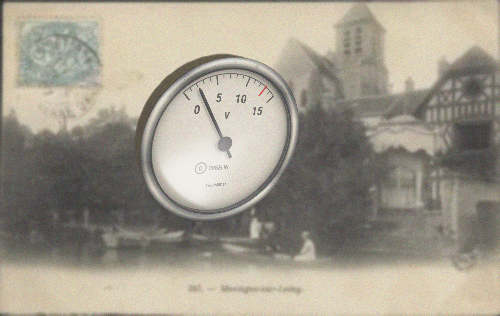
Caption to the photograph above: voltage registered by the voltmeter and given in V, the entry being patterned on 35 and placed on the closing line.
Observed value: 2
